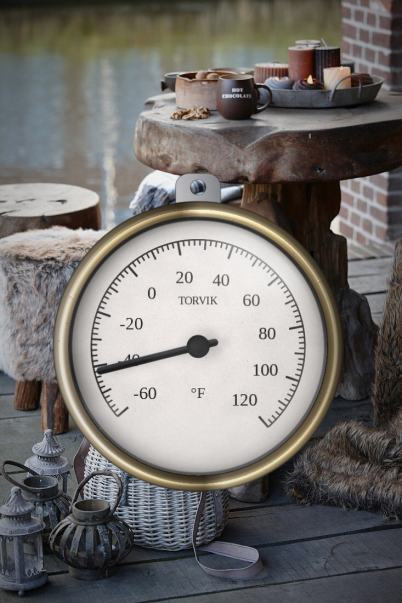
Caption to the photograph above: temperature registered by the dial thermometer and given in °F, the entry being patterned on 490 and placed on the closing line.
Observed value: -42
